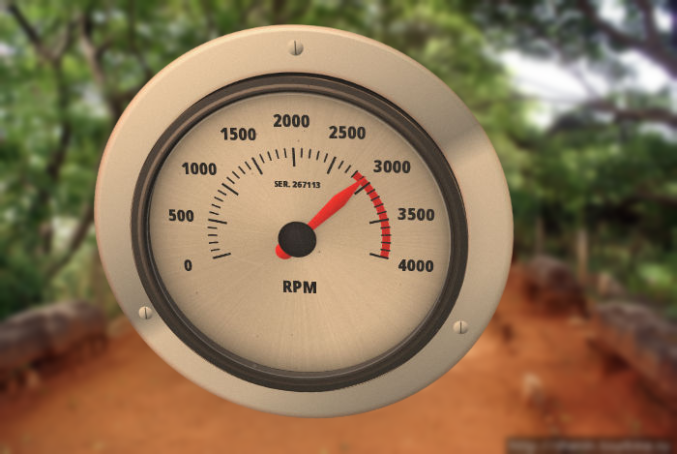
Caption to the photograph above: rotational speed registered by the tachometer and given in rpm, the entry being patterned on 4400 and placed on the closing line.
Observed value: 2900
